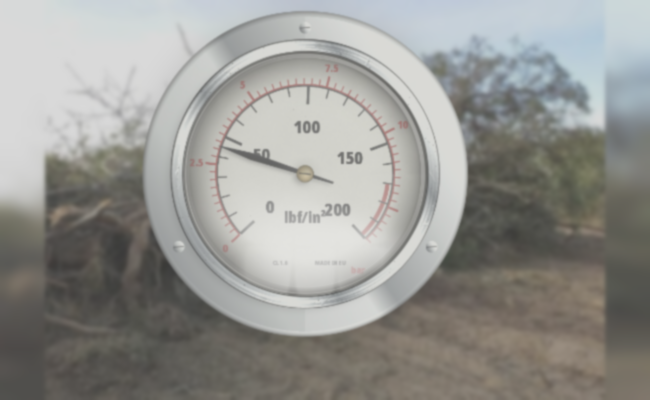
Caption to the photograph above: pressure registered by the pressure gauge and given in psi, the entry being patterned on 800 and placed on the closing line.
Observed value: 45
